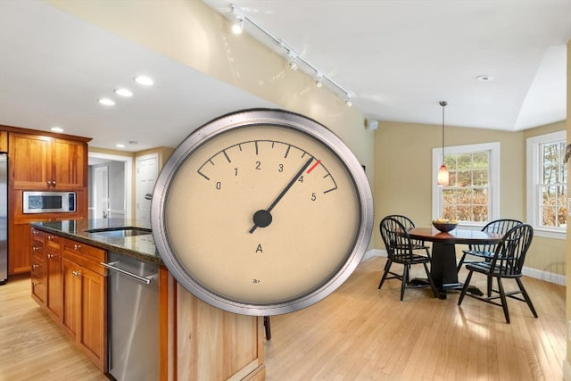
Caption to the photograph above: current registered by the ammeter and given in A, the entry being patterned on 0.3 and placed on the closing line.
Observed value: 3.75
